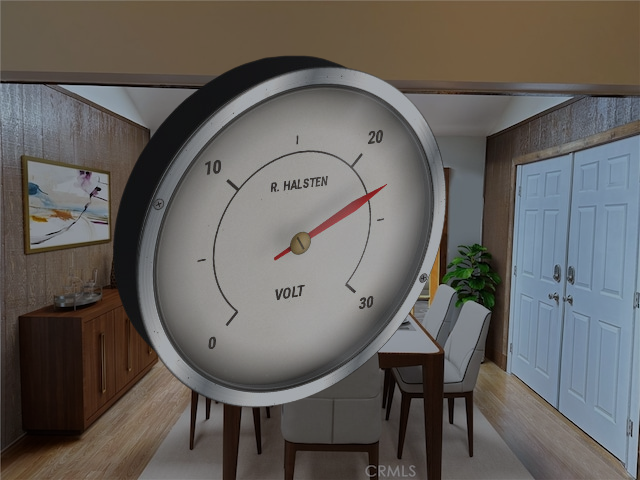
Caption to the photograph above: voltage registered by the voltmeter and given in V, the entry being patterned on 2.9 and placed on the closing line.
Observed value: 22.5
